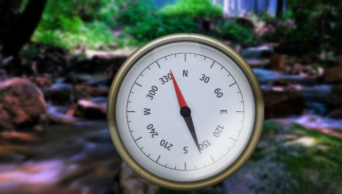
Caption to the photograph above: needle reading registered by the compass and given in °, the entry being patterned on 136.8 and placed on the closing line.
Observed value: 340
